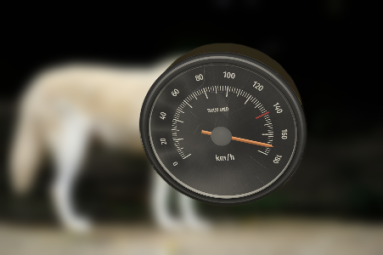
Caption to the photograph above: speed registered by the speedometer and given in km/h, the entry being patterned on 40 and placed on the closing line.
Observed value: 170
